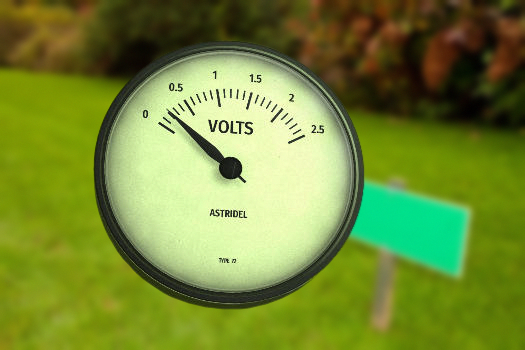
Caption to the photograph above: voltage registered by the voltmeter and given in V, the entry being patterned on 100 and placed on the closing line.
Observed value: 0.2
